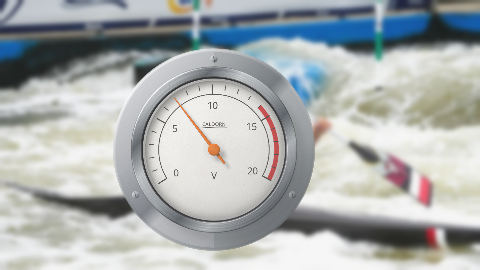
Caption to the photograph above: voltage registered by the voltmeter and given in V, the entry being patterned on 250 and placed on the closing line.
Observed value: 7
